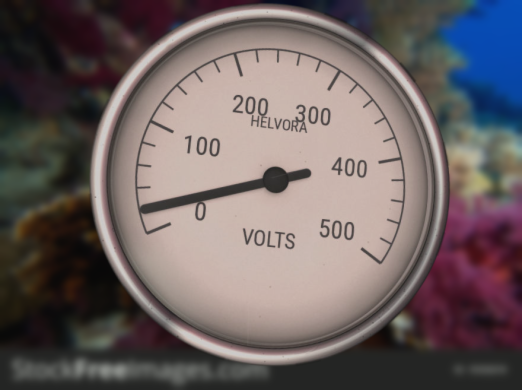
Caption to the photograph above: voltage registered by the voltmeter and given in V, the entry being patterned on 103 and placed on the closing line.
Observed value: 20
